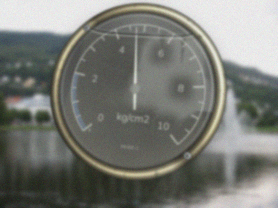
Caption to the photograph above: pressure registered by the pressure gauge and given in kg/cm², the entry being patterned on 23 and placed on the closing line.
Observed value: 4.75
